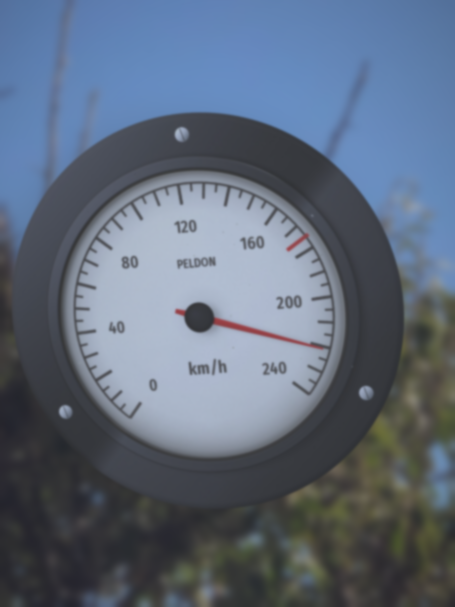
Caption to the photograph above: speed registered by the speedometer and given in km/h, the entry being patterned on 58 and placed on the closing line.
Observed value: 220
